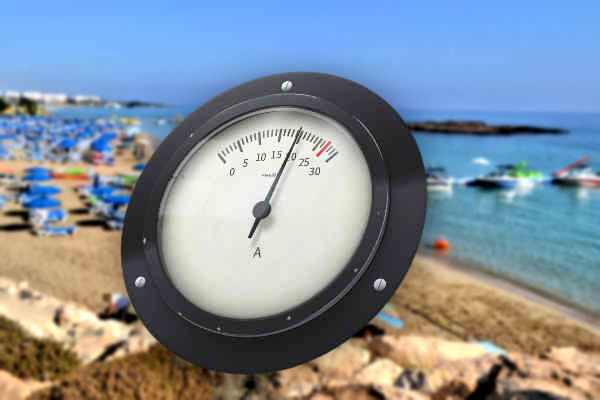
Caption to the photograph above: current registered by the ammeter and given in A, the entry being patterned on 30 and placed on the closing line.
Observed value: 20
